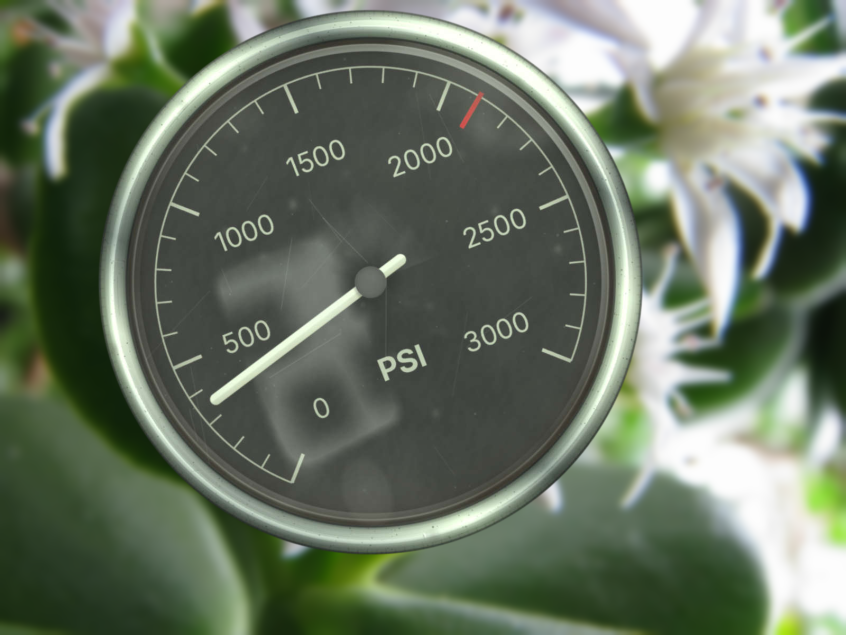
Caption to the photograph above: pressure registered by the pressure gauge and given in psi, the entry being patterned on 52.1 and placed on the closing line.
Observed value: 350
